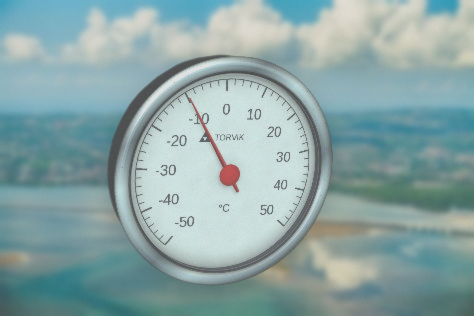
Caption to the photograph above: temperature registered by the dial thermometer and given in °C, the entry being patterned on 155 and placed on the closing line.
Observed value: -10
